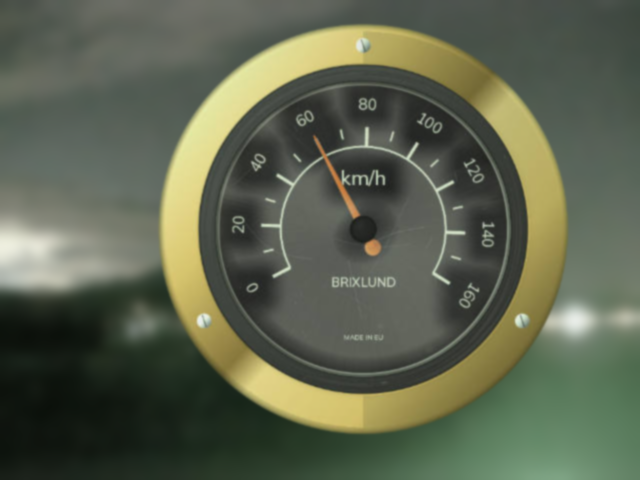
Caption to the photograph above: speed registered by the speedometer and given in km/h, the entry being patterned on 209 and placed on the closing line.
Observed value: 60
